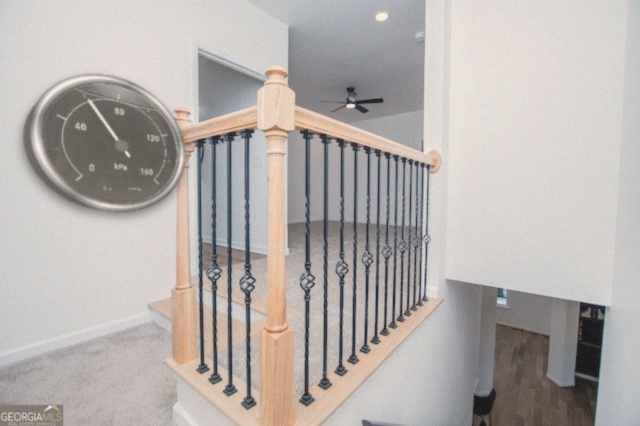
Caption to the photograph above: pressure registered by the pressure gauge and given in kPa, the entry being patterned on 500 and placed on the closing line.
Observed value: 60
